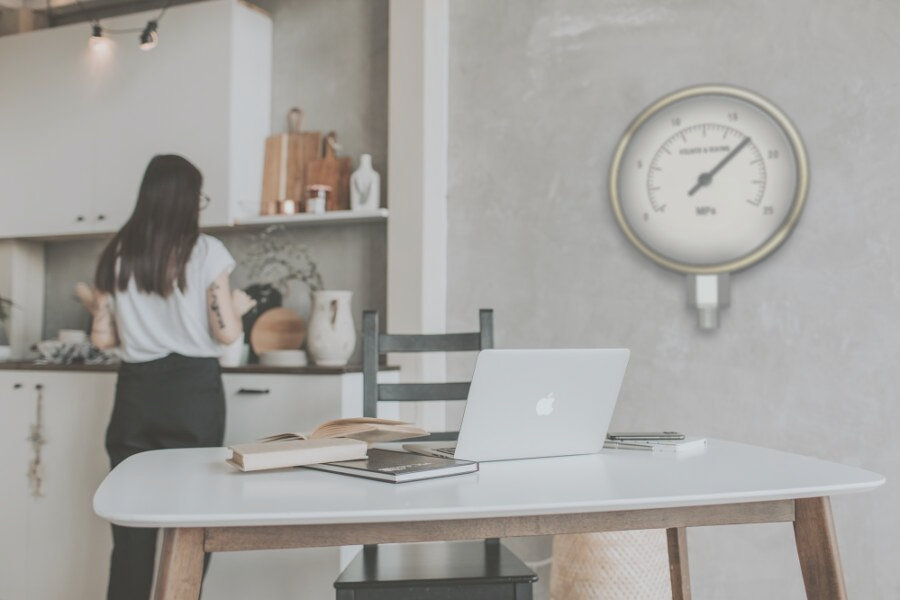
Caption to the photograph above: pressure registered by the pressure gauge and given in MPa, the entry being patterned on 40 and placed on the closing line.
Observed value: 17.5
